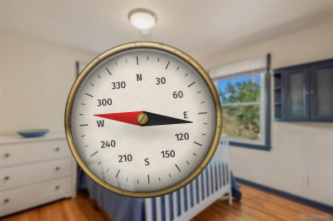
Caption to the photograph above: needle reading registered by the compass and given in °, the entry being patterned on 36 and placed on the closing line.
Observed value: 280
